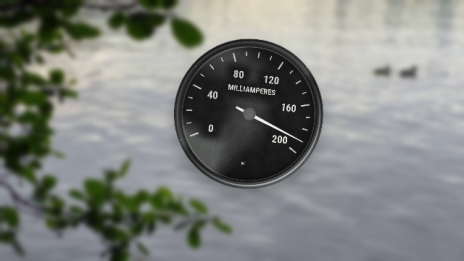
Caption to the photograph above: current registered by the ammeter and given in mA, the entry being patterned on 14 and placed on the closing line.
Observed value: 190
